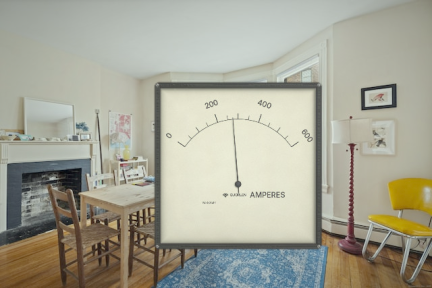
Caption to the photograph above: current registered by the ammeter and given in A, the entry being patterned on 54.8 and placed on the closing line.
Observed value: 275
